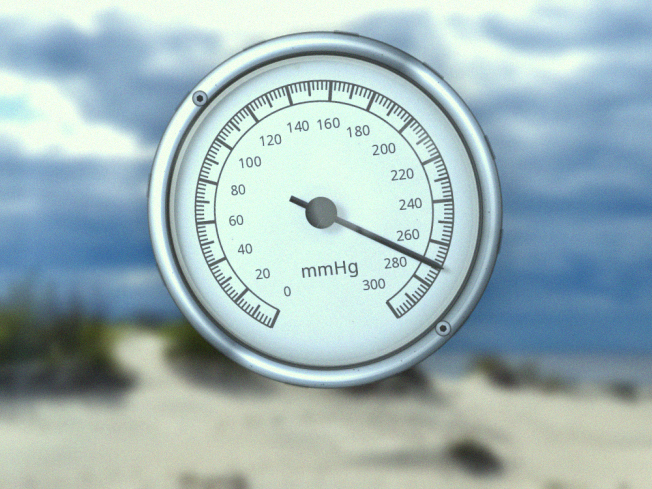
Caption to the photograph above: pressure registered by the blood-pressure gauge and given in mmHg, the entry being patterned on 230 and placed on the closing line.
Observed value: 270
